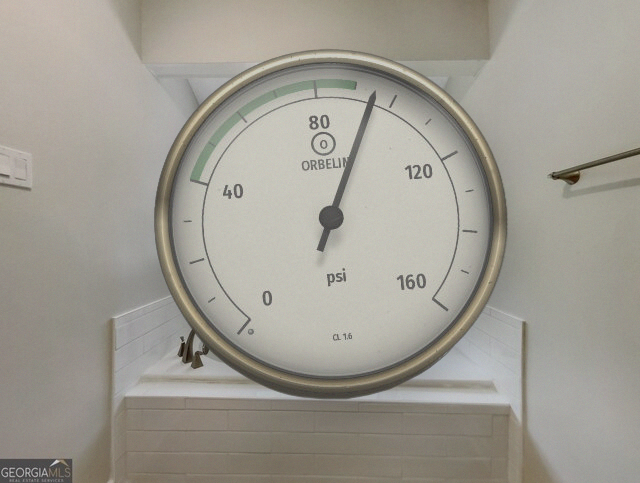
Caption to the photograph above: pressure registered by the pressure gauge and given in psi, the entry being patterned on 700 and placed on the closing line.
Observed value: 95
